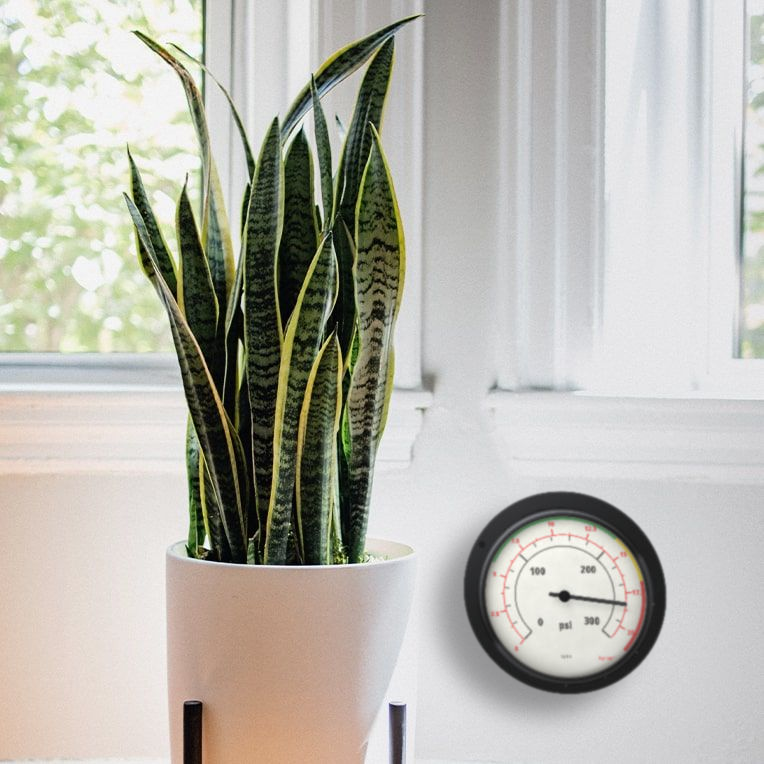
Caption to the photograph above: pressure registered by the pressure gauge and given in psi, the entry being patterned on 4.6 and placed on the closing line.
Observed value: 260
